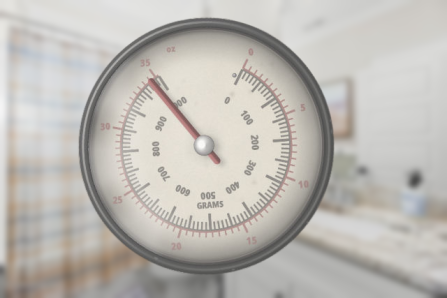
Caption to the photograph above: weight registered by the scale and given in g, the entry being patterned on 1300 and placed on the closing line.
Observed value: 980
